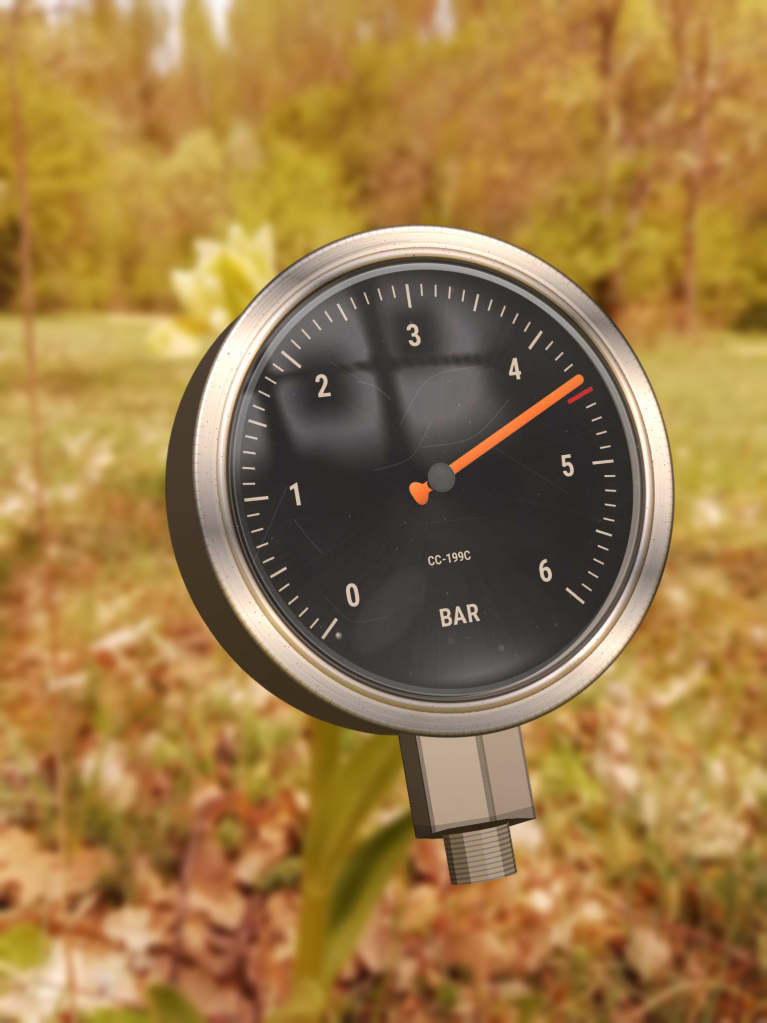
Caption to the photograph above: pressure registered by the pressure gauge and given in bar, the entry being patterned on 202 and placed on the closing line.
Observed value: 4.4
